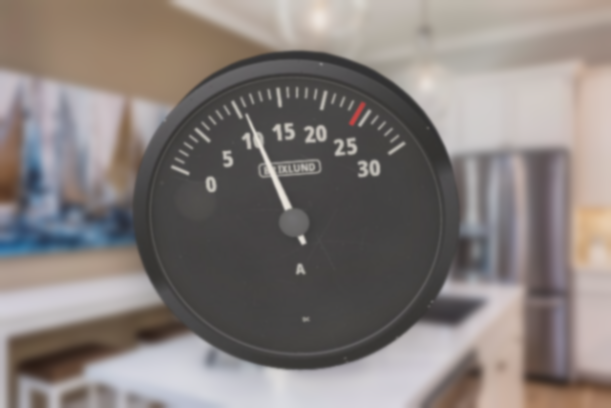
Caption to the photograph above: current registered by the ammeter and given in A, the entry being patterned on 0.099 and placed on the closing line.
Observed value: 11
